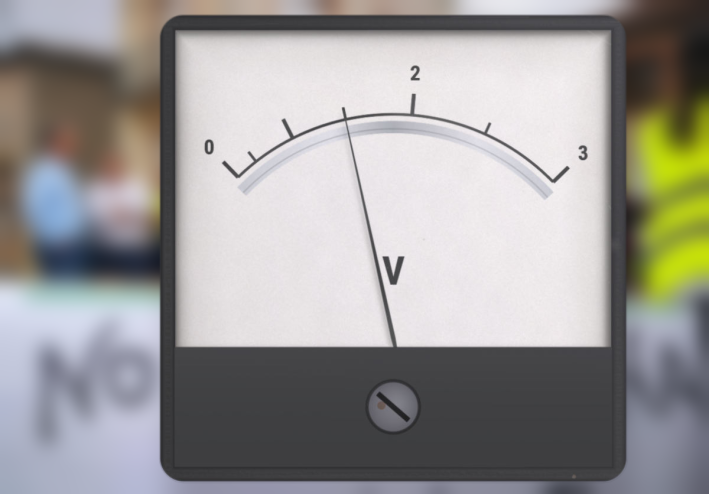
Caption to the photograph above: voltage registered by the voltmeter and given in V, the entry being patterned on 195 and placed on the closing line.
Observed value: 1.5
